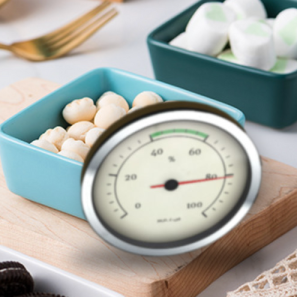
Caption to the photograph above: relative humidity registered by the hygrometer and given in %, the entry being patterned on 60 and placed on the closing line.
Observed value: 80
